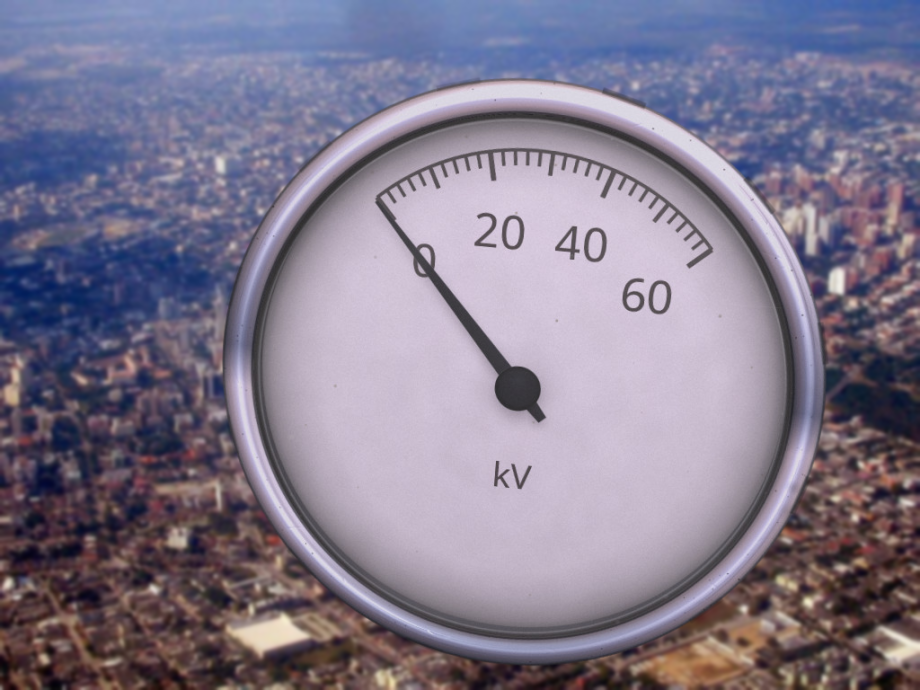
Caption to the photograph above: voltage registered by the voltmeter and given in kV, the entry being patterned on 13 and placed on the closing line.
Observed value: 0
